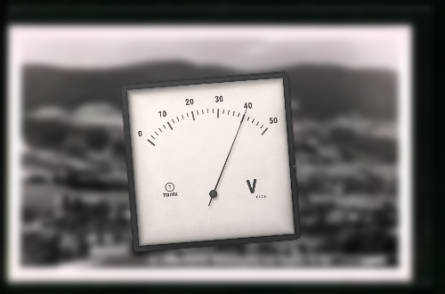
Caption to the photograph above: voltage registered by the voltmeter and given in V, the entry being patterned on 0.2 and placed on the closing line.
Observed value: 40
